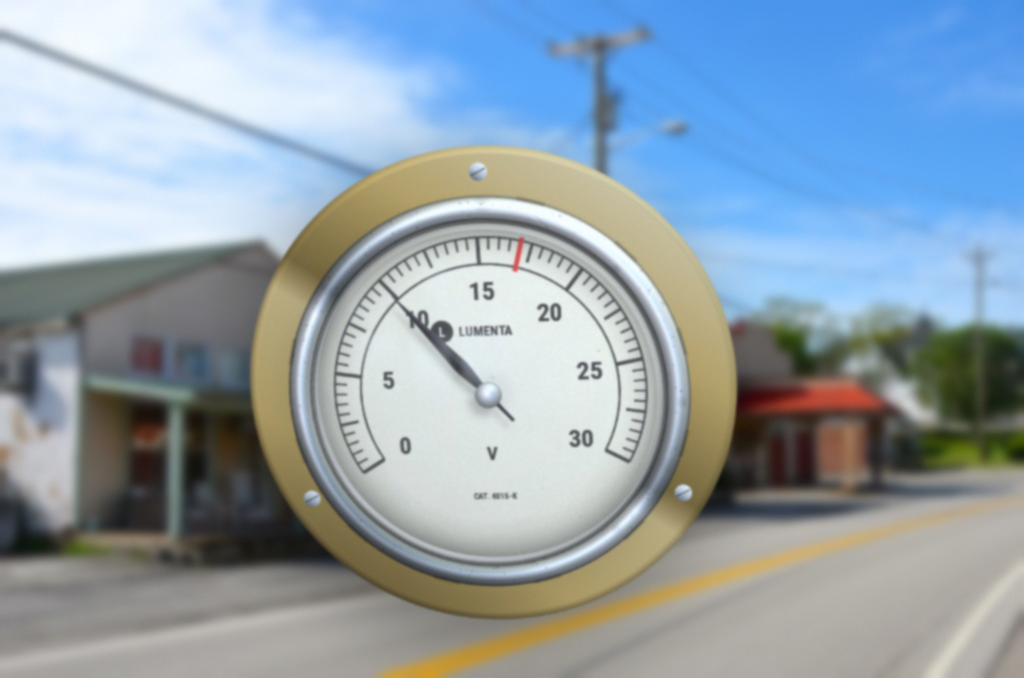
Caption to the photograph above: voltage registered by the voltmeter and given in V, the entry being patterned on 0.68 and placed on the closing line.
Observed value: 10
